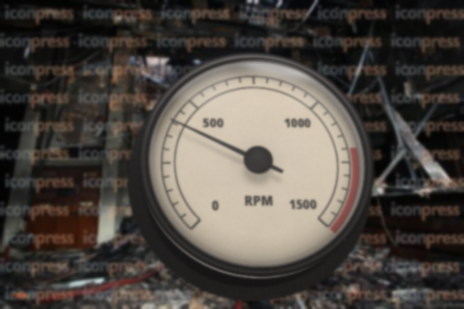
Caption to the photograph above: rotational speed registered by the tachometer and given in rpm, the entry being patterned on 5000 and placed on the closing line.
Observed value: 400
